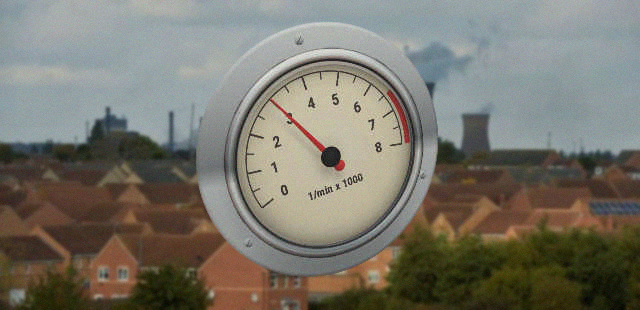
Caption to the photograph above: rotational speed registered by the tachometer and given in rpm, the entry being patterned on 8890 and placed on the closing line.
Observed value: 3000
